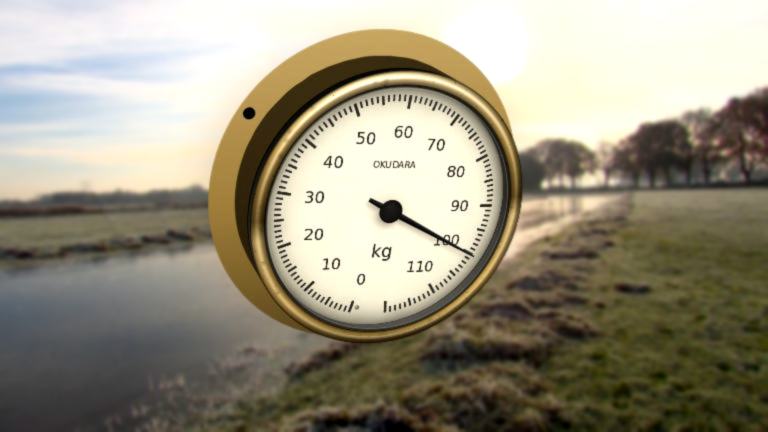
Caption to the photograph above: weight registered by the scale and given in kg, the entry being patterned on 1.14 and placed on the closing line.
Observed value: 100
